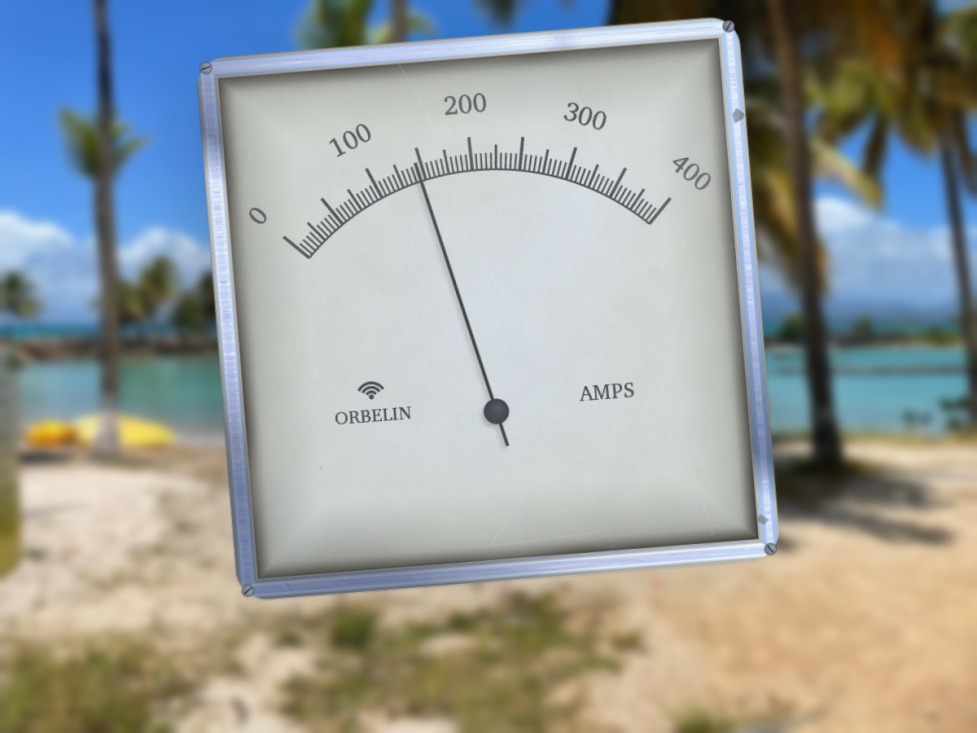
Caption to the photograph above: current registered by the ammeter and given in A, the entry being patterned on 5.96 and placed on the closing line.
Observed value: 145
